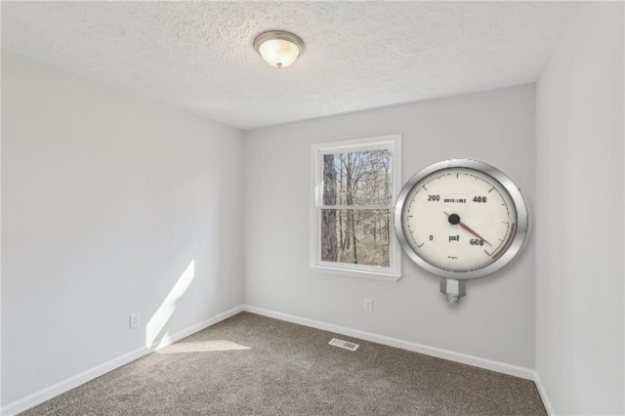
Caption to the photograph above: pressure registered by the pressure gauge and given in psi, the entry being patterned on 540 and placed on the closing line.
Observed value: 575
